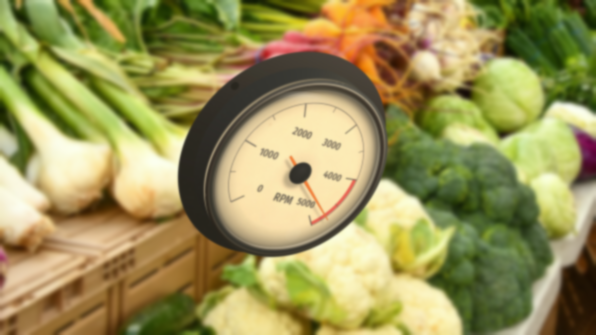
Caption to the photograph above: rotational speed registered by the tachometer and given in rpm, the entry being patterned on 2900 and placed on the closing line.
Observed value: 4750
